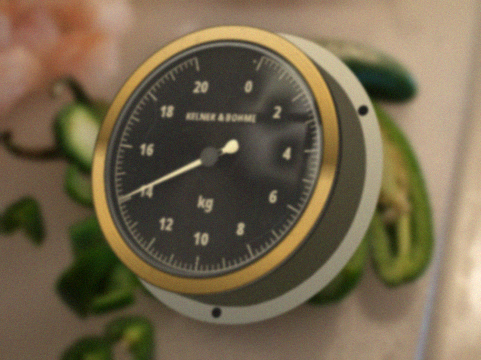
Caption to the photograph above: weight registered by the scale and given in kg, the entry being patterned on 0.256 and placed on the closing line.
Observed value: 14
